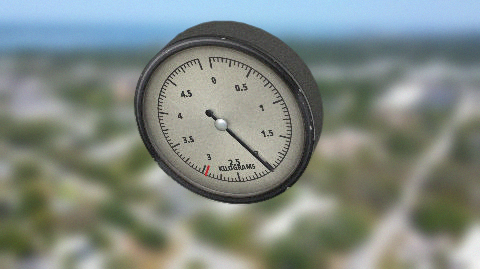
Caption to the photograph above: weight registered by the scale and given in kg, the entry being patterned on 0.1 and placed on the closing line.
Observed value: 2
